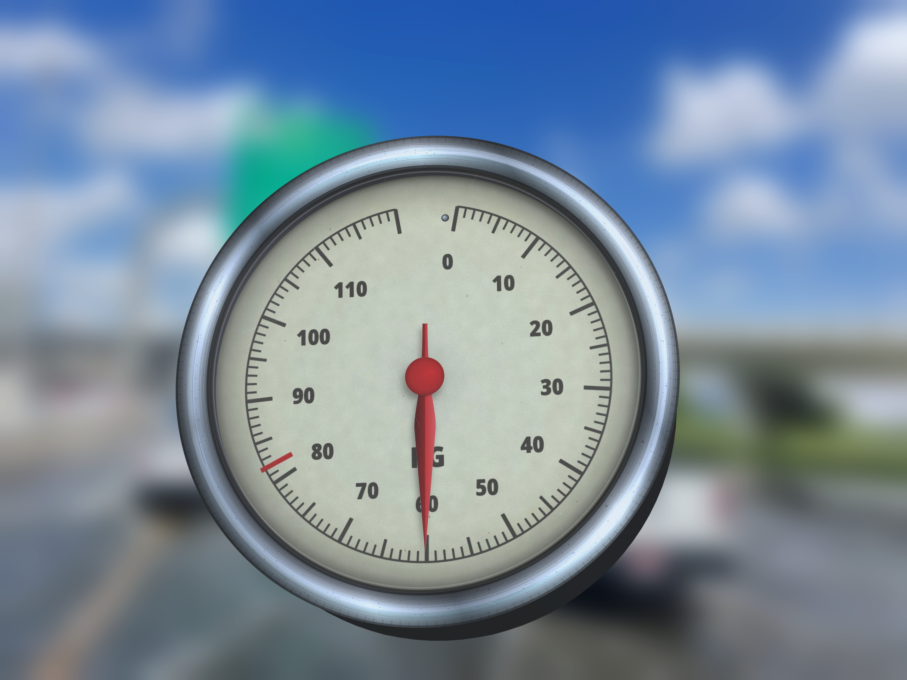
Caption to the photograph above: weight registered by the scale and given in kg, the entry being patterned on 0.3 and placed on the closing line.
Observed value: 60
